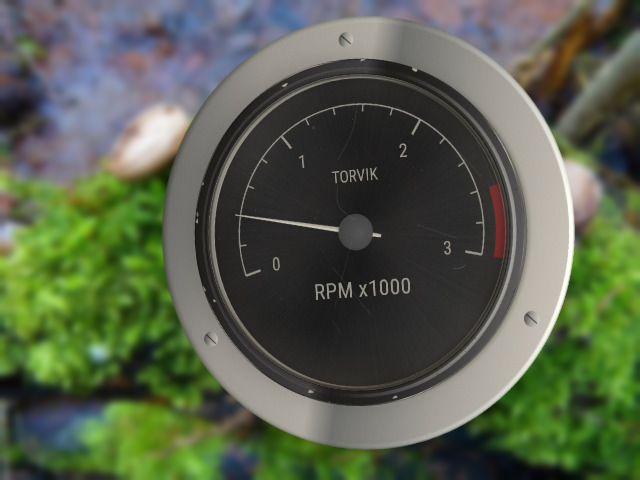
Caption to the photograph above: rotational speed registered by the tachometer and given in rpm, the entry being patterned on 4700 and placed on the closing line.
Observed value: 400
